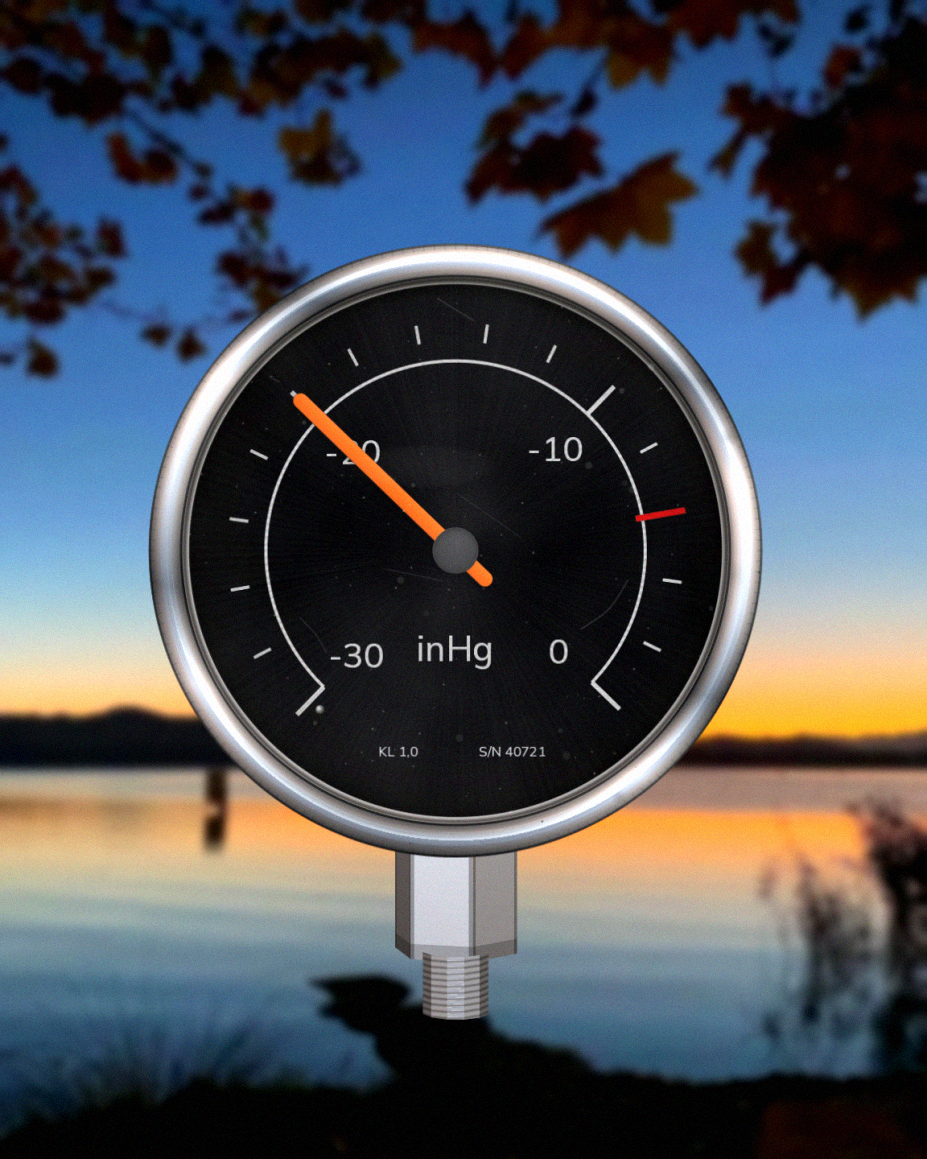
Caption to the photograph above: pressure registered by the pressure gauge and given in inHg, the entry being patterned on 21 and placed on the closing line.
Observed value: -20
